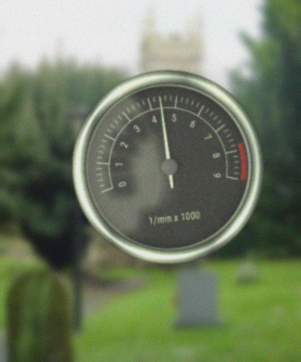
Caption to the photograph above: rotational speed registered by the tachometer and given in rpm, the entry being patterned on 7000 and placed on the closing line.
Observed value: 4400
